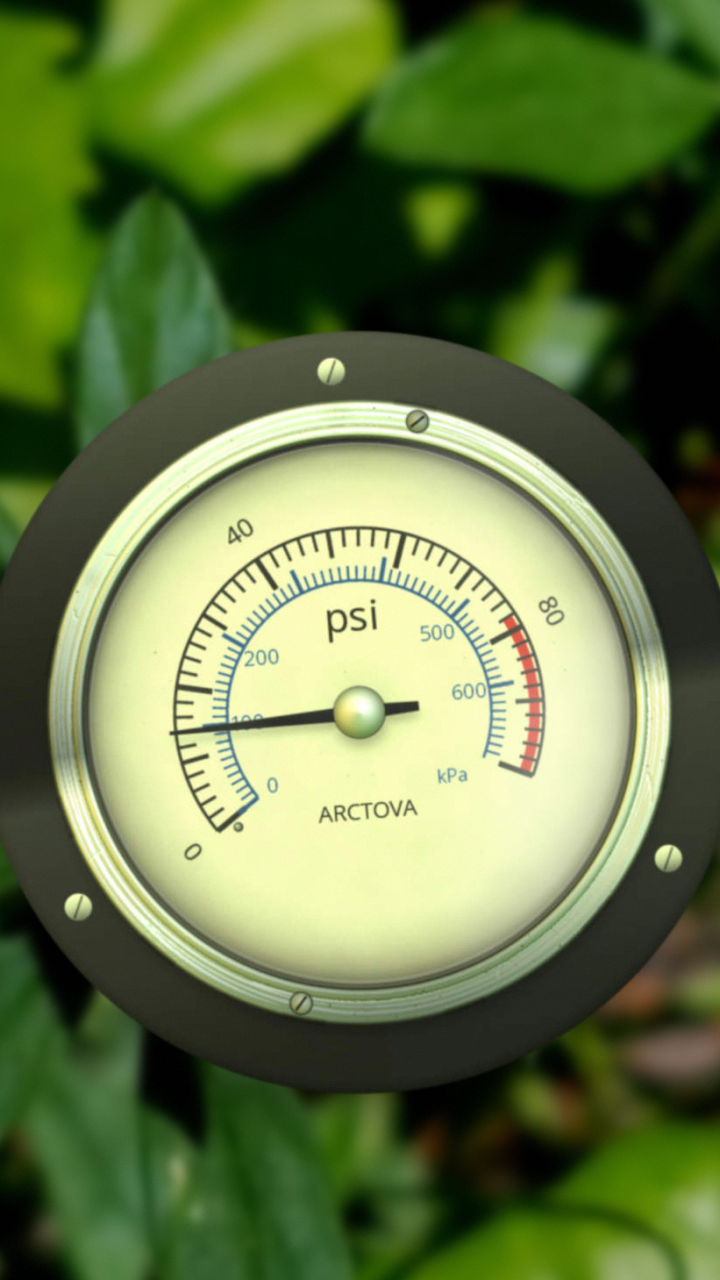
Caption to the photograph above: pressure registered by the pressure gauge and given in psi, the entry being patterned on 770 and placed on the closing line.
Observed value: 14
